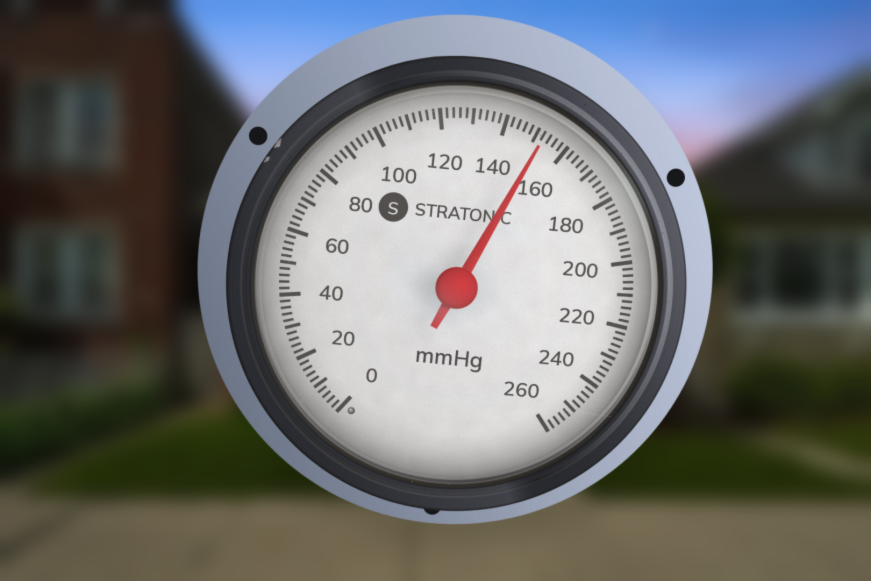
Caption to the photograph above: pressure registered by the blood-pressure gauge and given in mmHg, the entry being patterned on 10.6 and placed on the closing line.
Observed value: 152
